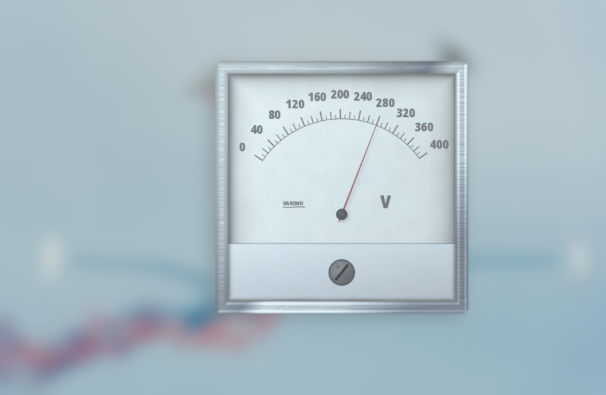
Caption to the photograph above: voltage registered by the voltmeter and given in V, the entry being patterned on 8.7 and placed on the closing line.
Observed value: 280
